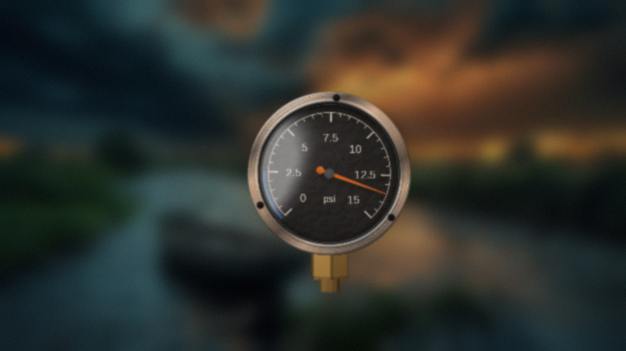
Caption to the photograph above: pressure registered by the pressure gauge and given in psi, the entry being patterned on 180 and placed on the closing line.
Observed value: 13.5
